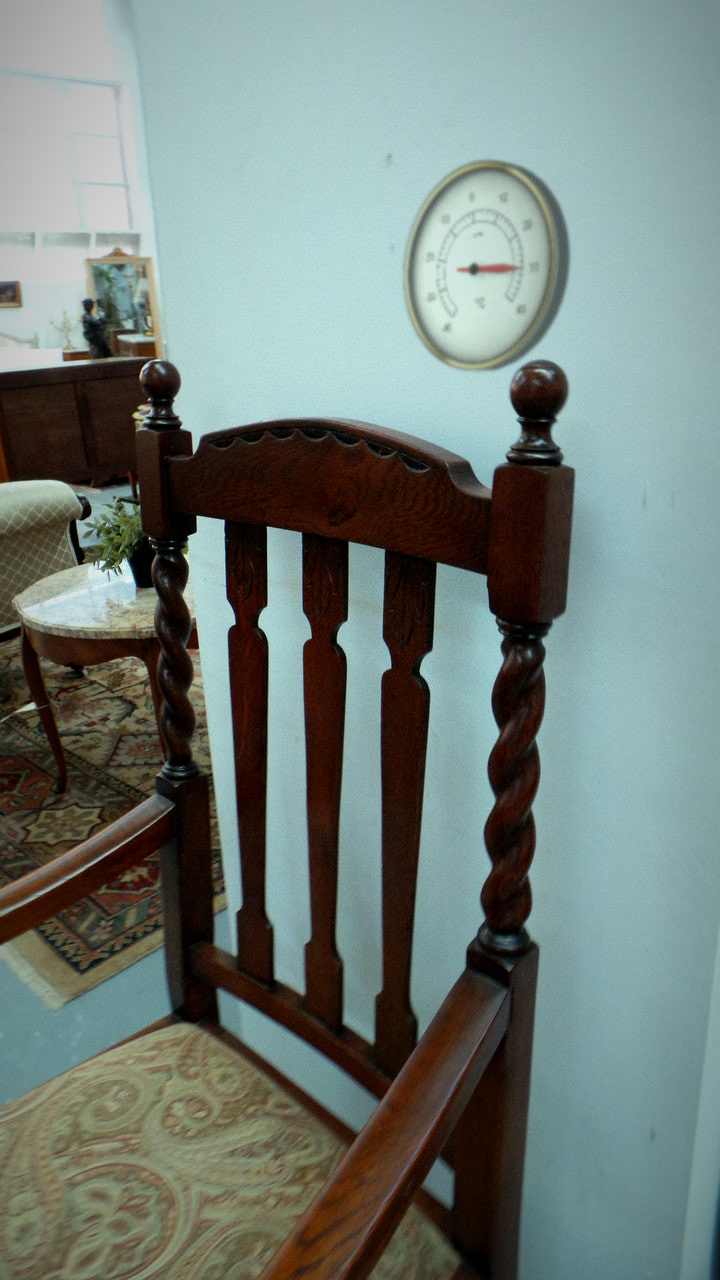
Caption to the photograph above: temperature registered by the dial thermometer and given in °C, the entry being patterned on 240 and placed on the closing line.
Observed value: 30
